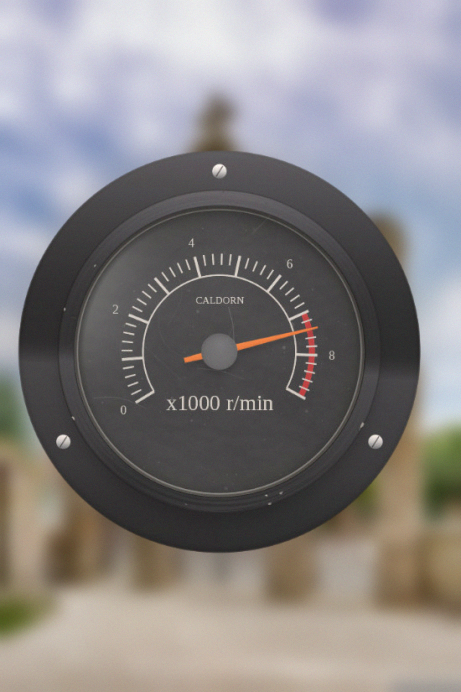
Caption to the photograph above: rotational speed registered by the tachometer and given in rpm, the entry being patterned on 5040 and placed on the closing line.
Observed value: 7400
